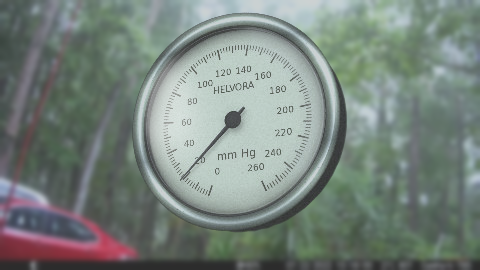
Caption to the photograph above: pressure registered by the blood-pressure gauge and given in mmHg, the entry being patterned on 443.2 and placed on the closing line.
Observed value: 20
